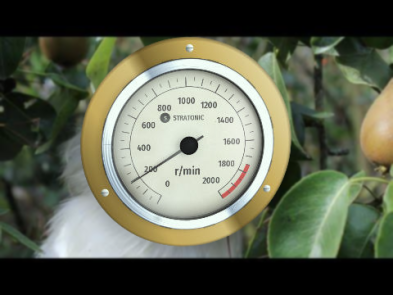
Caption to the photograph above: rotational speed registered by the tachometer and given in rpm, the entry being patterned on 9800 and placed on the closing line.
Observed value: 200
